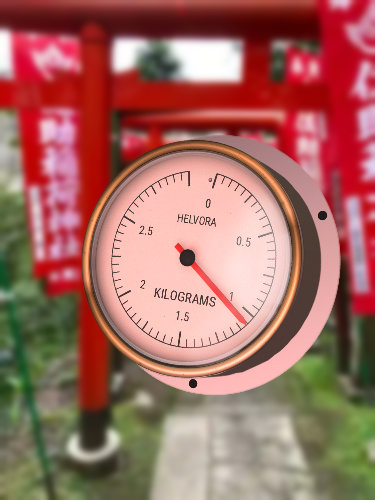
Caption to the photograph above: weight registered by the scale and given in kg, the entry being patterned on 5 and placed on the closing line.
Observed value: 1.05
